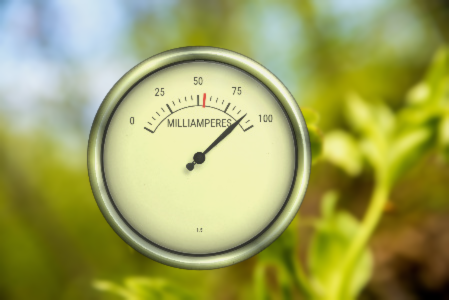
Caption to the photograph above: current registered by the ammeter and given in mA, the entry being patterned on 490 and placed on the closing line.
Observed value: 90
